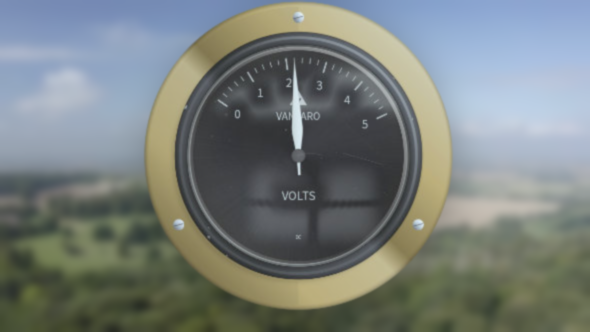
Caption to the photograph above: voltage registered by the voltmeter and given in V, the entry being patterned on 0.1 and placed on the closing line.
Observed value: 2.2
